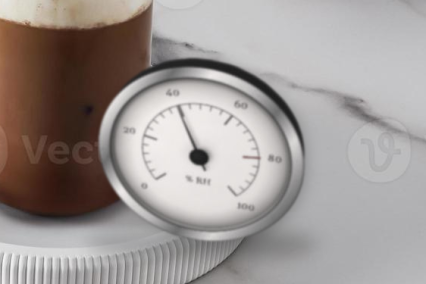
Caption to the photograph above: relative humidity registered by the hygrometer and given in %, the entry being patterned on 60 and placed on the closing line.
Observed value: 40
